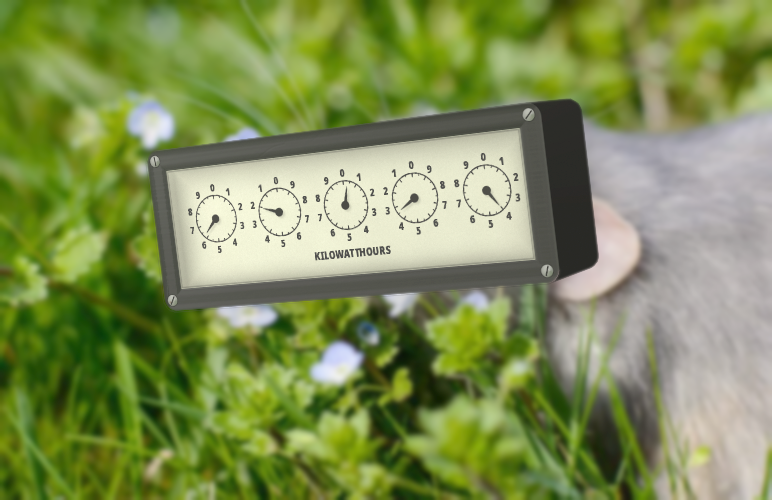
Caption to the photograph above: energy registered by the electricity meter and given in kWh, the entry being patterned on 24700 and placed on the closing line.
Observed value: 62034
